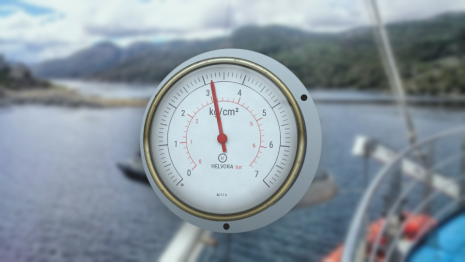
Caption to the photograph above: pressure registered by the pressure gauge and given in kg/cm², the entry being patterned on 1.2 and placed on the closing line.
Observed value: 3.2
